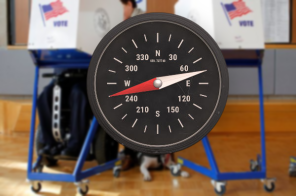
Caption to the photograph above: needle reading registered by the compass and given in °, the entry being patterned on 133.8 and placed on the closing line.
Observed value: 255
